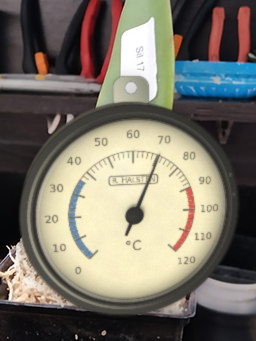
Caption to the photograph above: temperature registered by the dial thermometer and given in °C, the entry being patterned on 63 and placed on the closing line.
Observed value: 70
